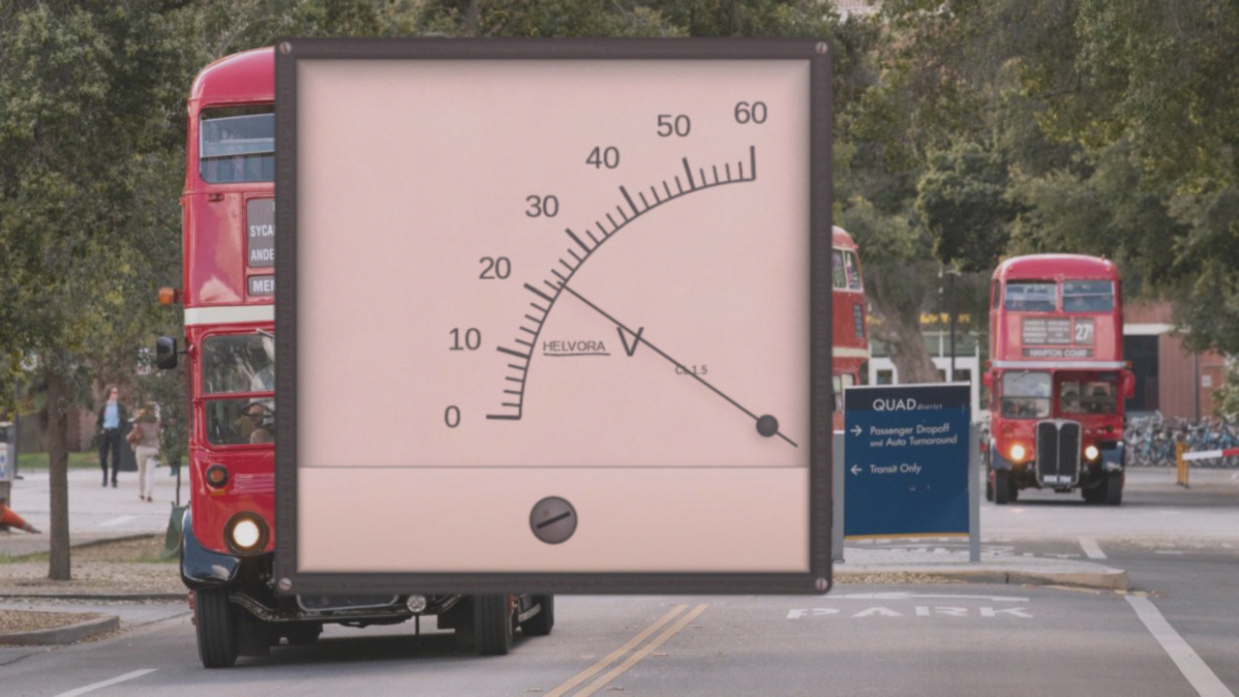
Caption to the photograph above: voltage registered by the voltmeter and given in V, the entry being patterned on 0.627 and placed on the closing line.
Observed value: 23
